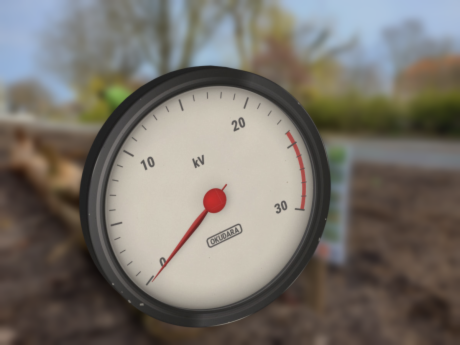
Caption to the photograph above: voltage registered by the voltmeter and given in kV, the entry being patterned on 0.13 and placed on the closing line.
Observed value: 0
